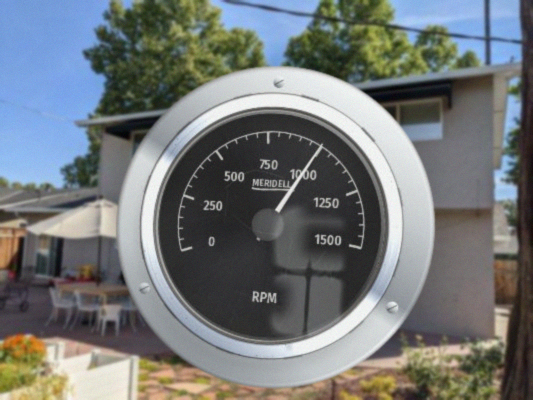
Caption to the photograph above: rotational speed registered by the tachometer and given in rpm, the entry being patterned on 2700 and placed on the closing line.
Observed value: 1000
